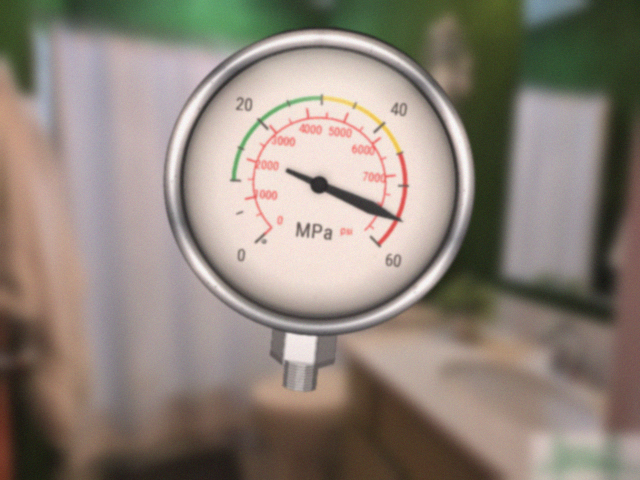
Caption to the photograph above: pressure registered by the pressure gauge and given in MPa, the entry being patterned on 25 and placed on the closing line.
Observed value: 55
